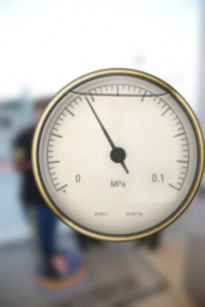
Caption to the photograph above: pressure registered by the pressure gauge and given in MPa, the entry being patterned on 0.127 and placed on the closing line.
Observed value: 0.038
